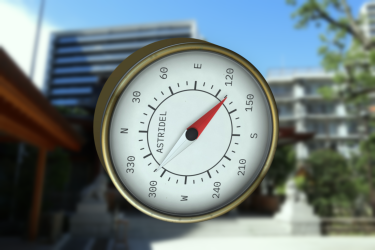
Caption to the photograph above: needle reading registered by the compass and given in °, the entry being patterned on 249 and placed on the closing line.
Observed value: 130
